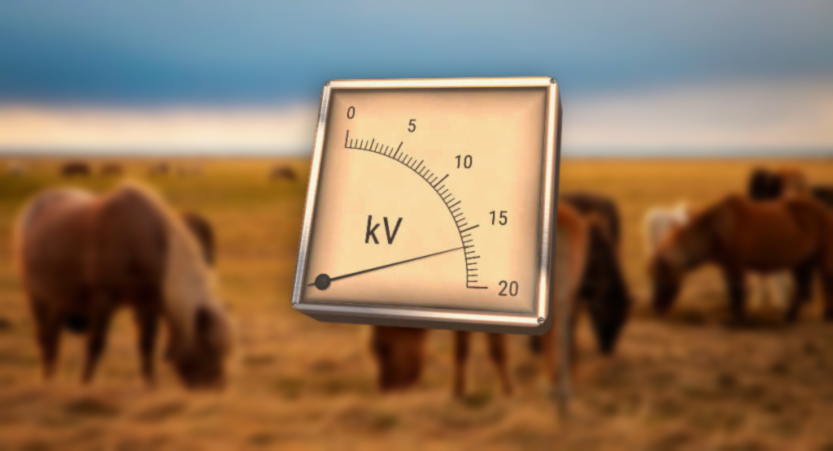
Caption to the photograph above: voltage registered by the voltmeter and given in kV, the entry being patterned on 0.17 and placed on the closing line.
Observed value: 16.5
